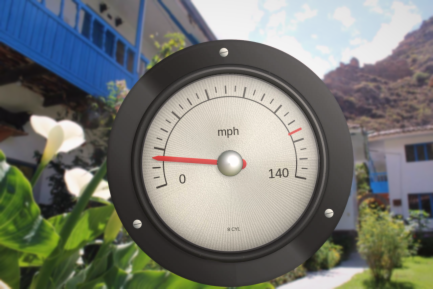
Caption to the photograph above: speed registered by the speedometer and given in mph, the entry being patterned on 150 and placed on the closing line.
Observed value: 15
